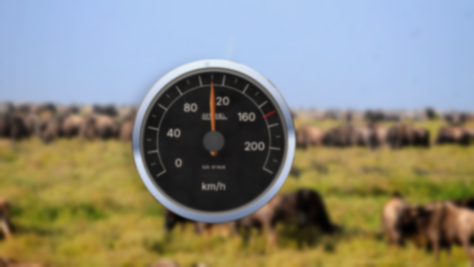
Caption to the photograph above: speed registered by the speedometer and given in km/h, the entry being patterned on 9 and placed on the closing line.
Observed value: 110
